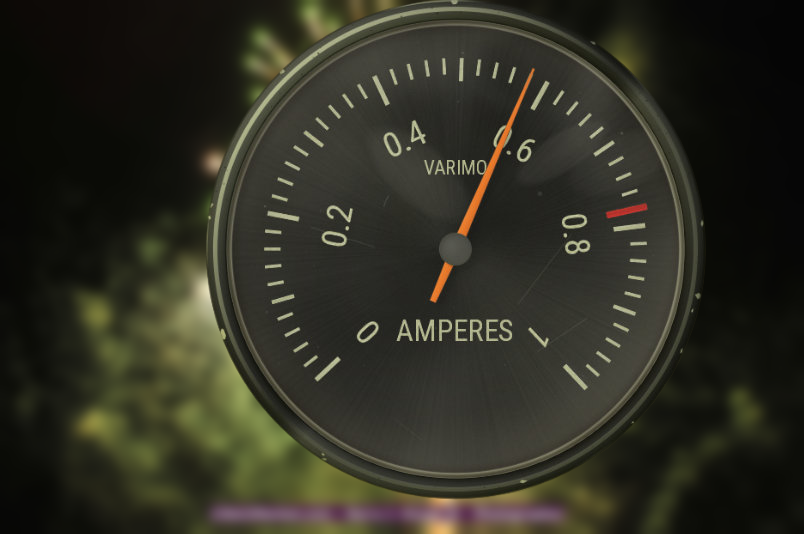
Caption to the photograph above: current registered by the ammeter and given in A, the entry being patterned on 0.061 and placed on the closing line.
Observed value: 0.58
